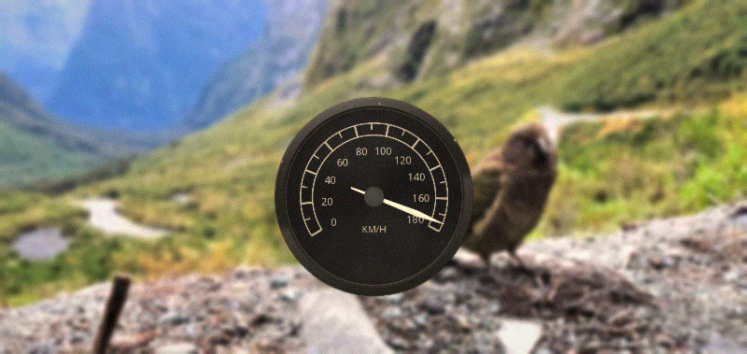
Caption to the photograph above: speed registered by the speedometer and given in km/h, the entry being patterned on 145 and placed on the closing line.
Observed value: 175
